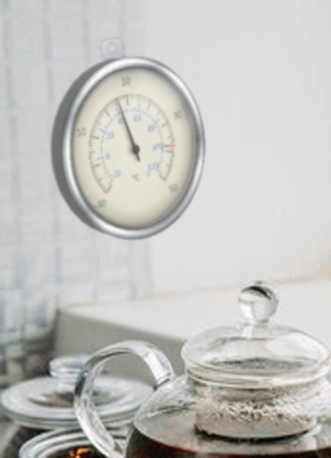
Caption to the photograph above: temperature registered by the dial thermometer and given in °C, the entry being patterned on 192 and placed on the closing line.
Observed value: 5
